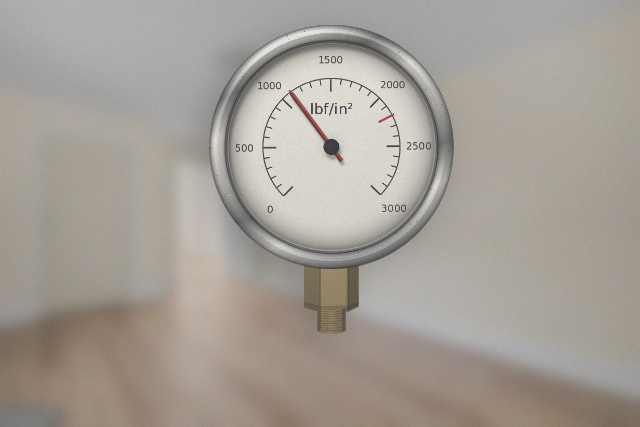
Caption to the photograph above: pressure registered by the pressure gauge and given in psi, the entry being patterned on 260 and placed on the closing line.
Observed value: 1100
